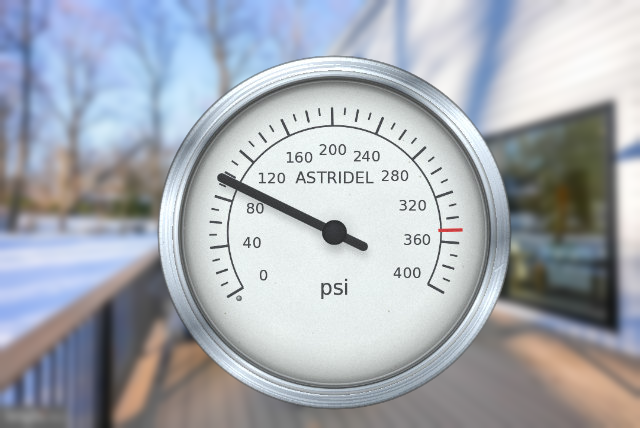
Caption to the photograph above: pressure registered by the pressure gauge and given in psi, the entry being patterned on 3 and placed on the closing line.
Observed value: 95
